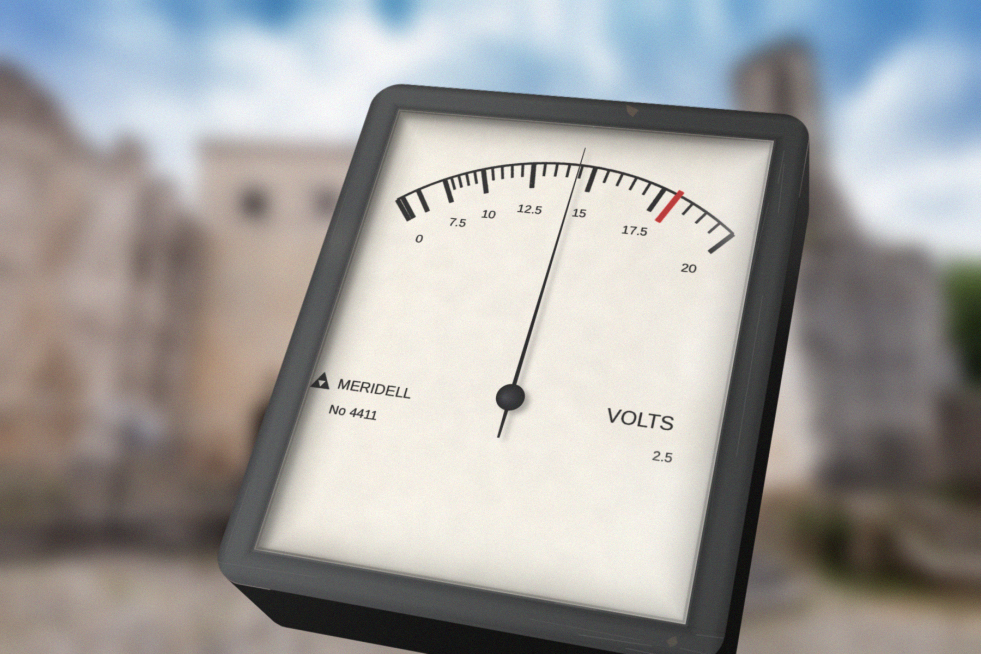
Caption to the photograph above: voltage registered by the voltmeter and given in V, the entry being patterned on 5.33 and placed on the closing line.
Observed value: 14.5
